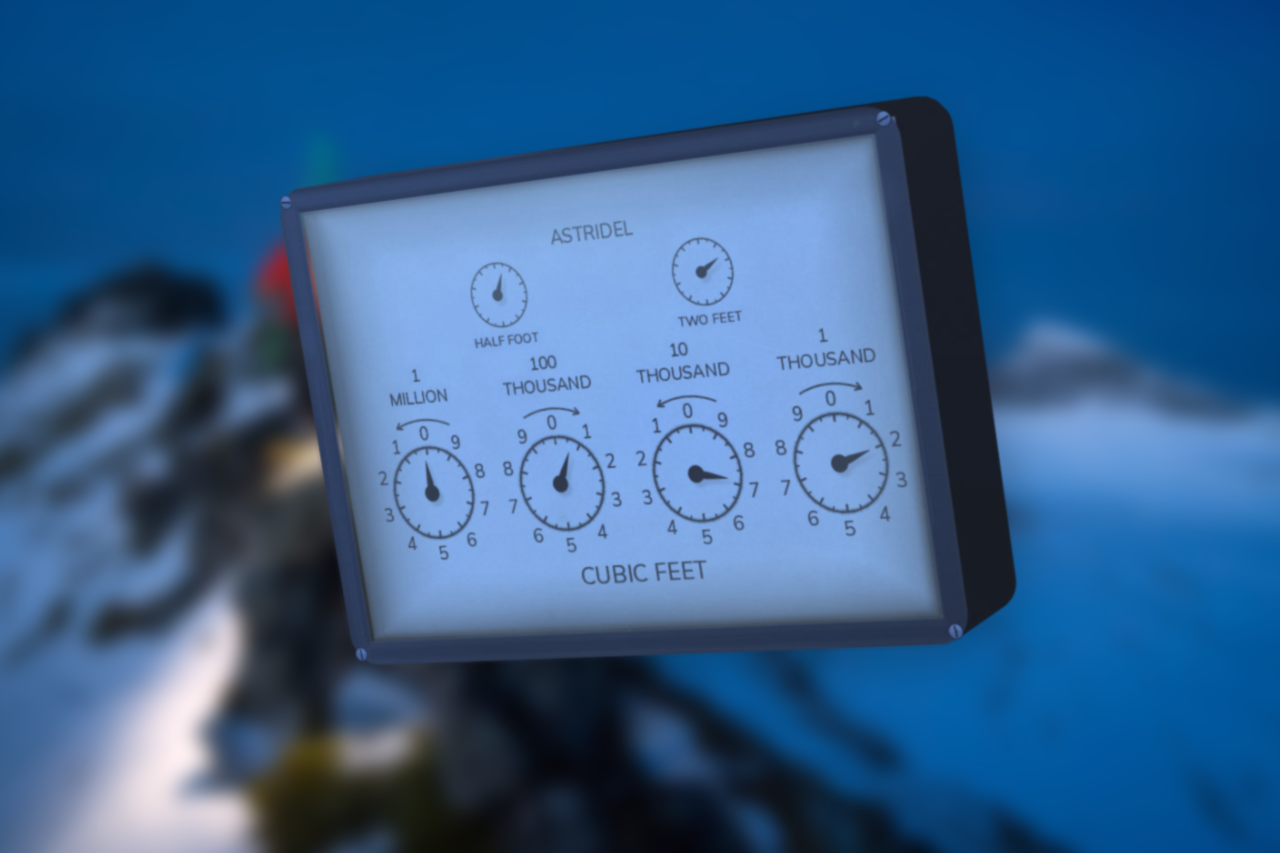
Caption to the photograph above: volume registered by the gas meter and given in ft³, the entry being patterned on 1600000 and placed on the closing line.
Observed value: 7200
